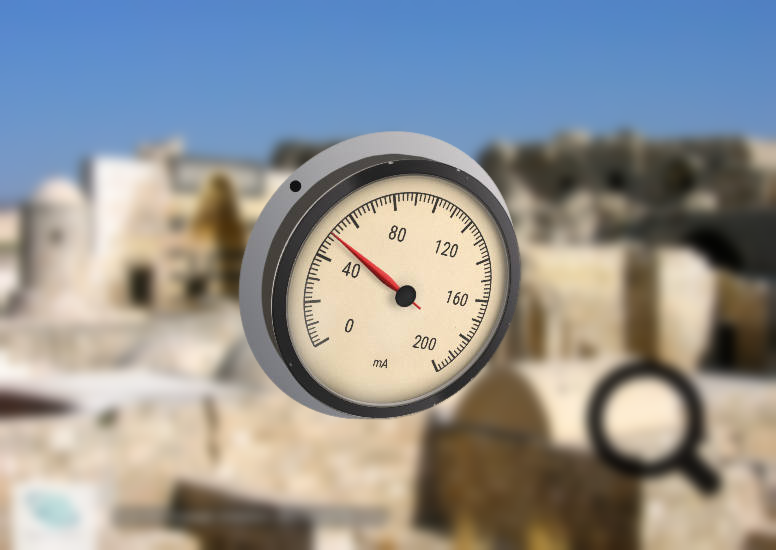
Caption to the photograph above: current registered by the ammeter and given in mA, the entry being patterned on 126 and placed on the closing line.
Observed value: 50
